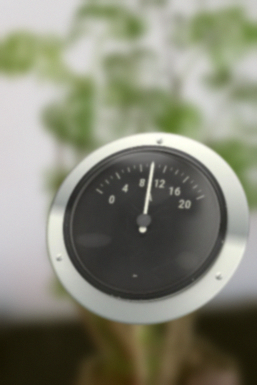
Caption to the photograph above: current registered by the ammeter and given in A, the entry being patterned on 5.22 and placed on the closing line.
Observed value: 10
